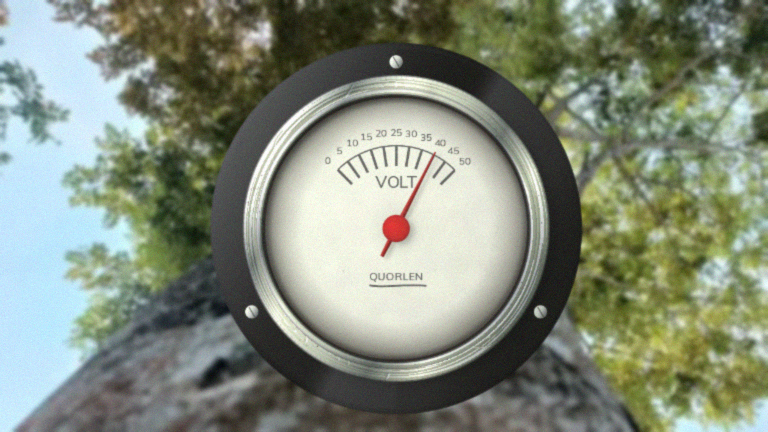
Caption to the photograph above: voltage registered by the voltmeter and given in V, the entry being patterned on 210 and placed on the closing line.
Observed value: 40
